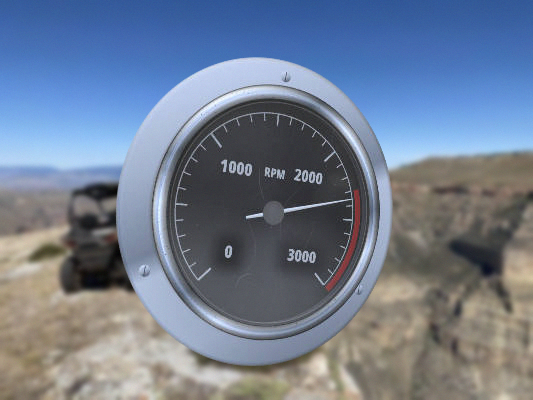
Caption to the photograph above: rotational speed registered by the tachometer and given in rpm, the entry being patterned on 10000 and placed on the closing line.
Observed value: 2350
